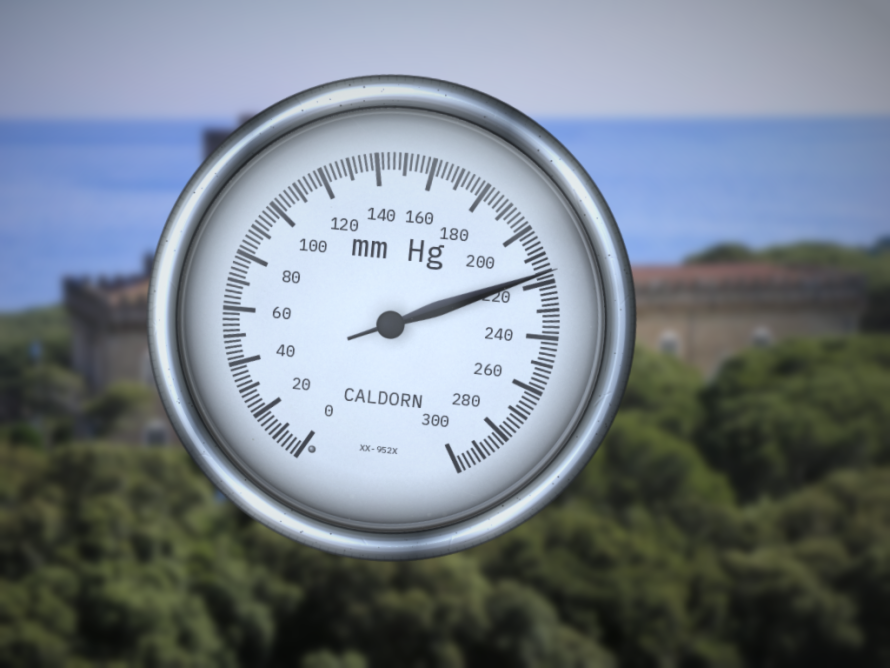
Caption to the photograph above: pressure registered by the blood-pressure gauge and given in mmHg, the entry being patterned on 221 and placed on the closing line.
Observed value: 216
